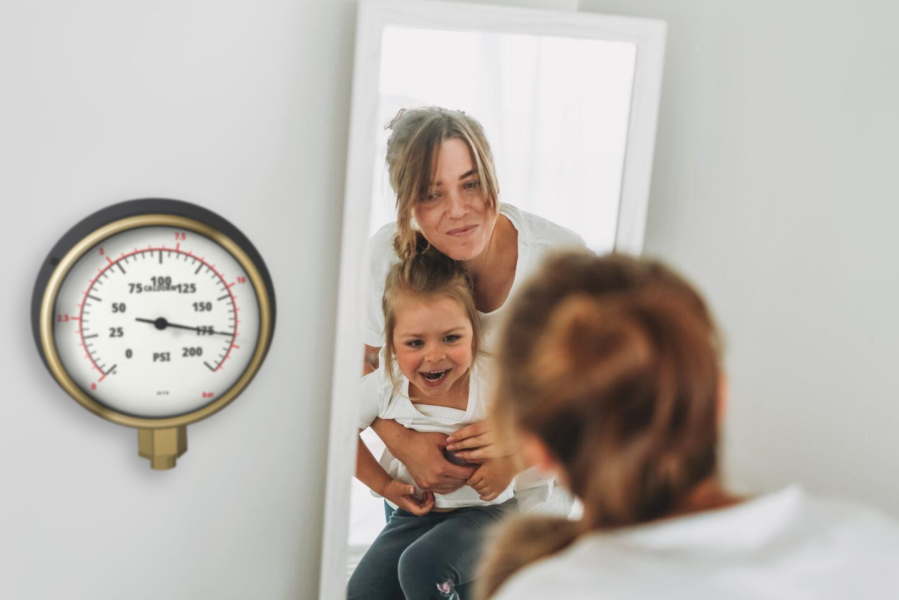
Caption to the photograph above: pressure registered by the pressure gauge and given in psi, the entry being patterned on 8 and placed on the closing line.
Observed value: 175
